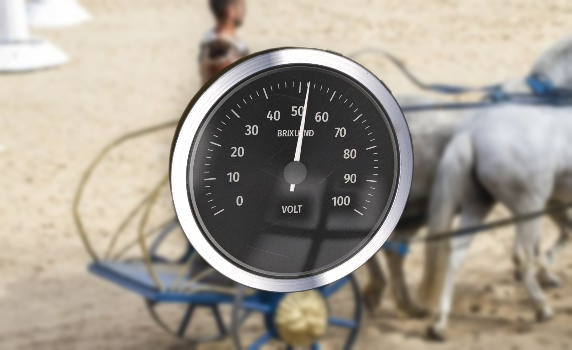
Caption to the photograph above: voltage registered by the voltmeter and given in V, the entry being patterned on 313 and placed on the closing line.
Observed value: 52
